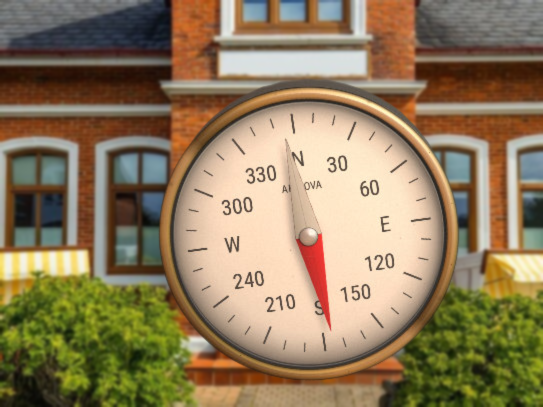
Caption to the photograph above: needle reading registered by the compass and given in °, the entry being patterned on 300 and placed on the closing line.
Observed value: 175
